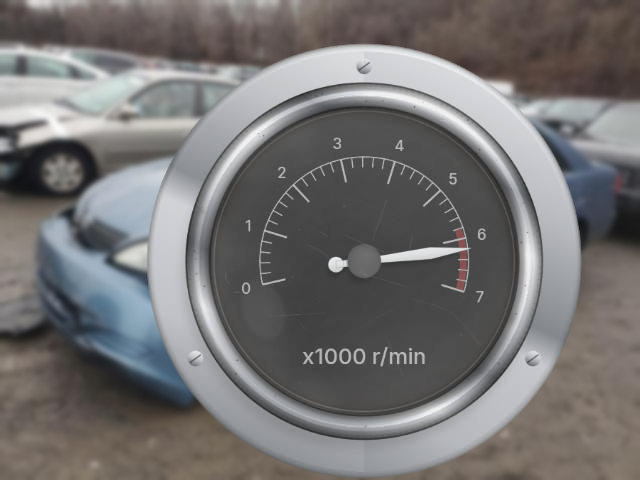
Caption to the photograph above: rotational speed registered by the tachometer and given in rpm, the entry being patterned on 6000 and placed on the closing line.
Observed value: 6200
